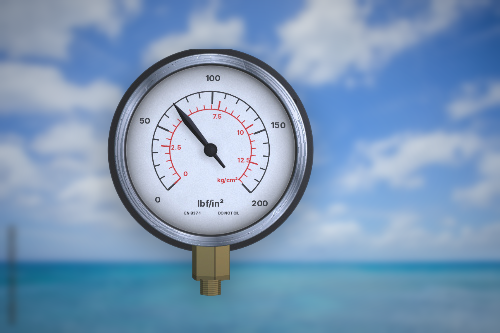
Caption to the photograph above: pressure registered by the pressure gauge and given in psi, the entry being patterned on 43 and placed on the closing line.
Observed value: 70
